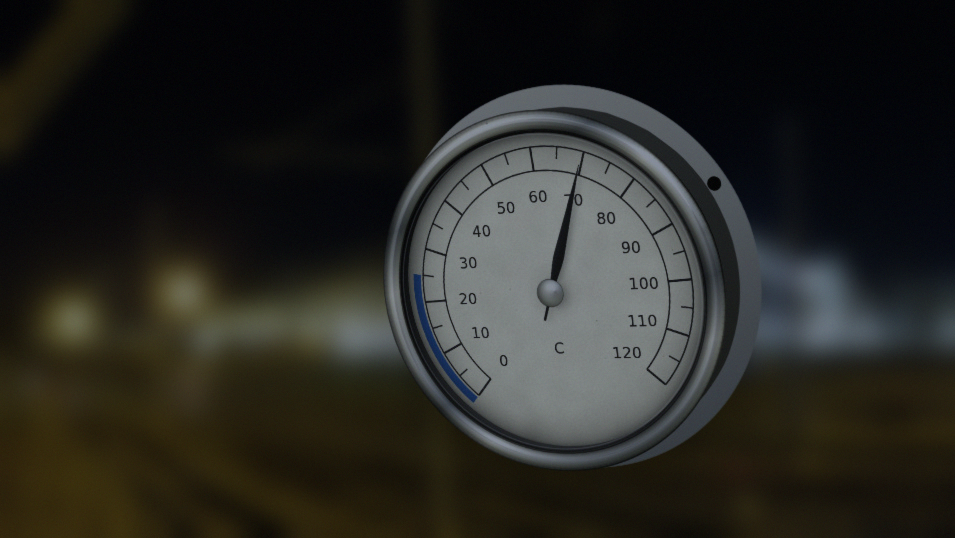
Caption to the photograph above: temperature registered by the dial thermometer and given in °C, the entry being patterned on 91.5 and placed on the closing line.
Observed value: 70
